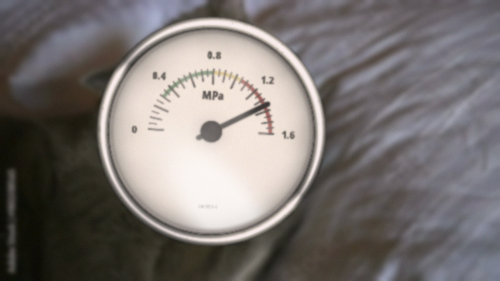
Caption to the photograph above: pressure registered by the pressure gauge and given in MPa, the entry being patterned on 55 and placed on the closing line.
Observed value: 1.35
